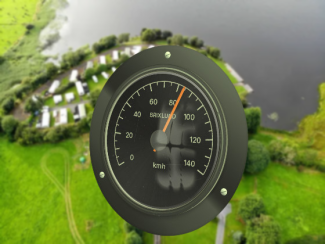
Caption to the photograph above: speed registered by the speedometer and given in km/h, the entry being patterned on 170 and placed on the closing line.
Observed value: 85
